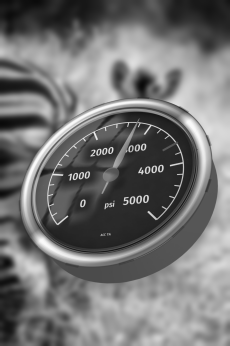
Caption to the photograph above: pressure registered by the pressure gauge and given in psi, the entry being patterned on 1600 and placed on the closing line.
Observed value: 2800
